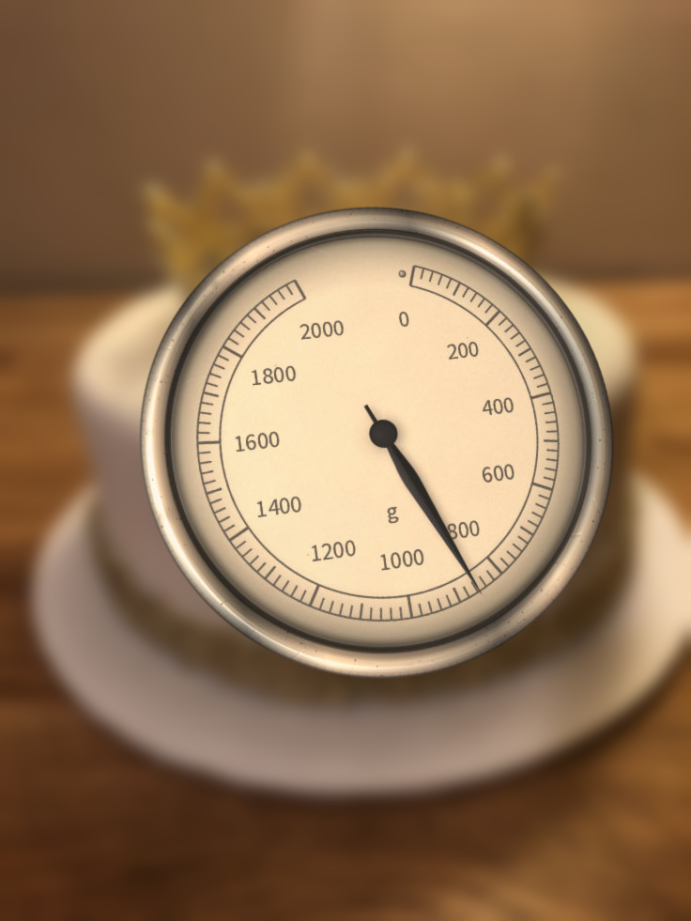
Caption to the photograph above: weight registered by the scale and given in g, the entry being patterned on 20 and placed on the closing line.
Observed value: 860
